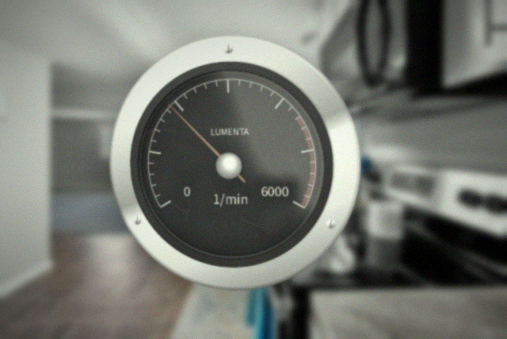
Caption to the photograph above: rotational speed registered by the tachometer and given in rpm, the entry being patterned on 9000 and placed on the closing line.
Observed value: 1900
